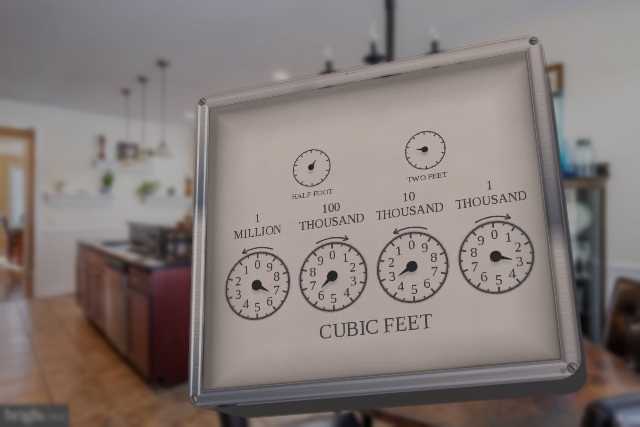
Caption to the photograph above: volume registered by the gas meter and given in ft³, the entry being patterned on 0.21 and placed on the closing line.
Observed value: 663300
